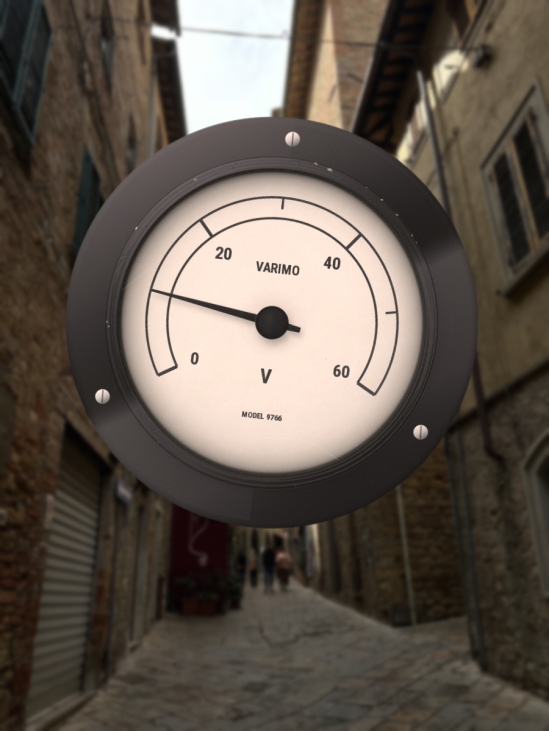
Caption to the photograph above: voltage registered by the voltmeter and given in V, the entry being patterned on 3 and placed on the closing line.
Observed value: 10
